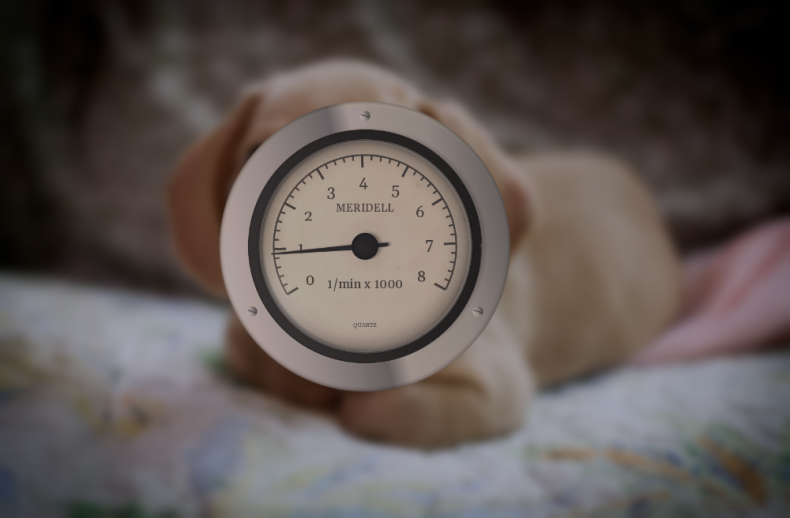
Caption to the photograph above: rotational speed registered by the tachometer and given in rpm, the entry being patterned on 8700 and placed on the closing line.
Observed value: 900
